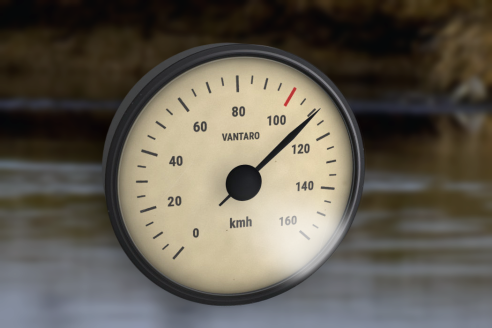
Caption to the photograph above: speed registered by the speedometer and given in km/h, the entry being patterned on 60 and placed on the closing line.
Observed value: 110
